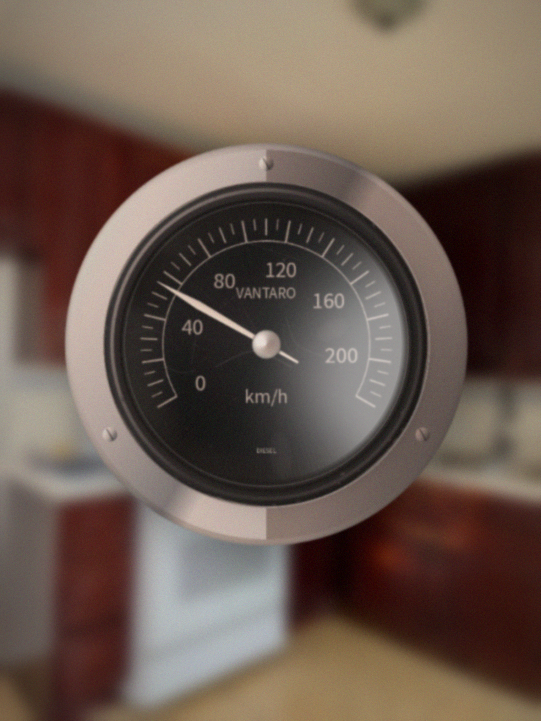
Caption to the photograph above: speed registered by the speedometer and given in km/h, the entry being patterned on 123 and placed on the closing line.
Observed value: 55
